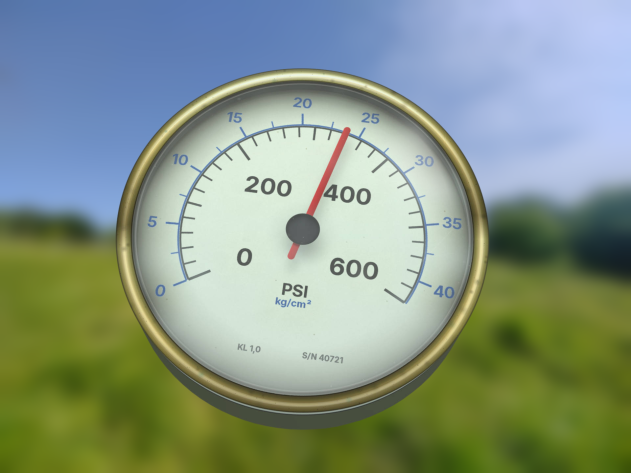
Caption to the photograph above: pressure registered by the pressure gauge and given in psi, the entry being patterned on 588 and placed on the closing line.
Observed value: 340
